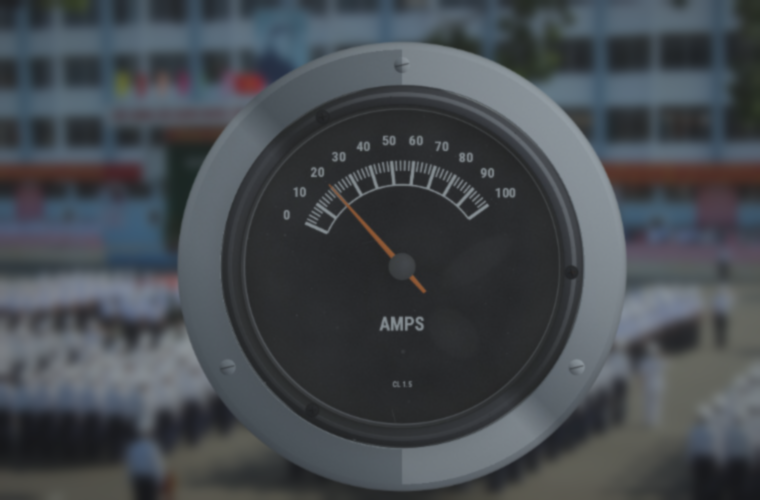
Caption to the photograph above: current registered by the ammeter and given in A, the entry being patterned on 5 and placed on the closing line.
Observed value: 20
